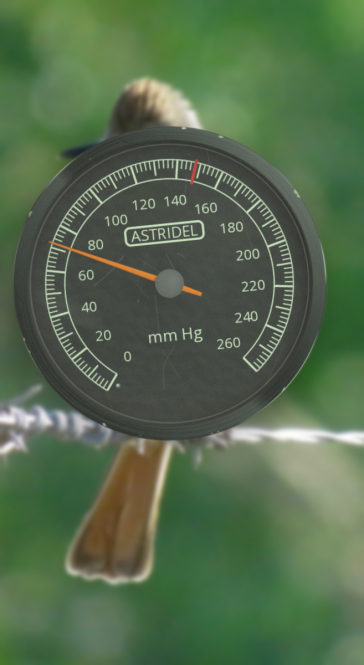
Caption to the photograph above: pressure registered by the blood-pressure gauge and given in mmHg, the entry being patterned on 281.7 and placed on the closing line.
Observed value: 72
